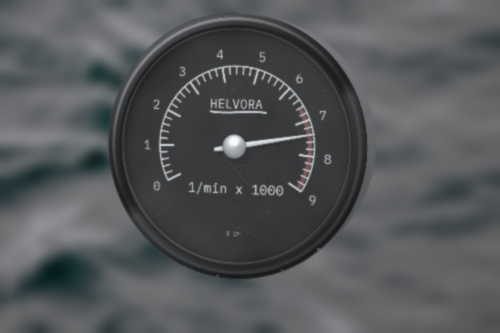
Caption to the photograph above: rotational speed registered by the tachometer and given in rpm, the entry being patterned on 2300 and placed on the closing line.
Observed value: 7400
